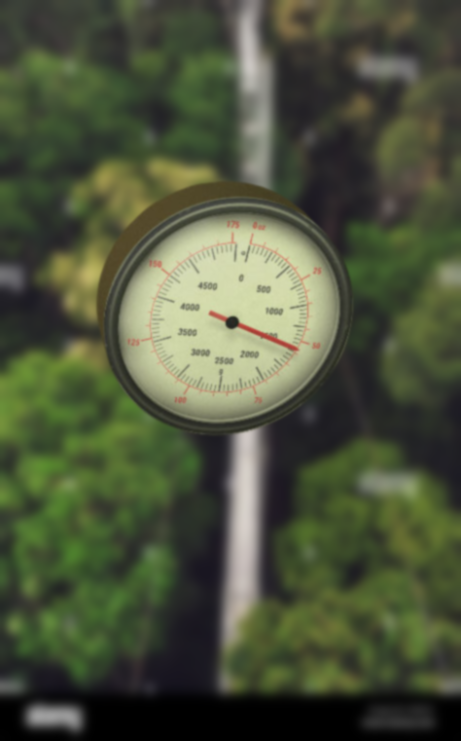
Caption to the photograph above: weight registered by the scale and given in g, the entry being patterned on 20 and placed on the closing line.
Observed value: 1500
